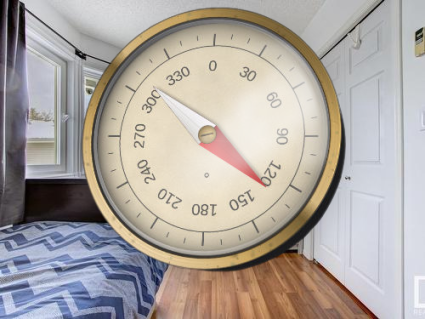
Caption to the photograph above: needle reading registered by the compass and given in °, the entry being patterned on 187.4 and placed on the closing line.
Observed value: 130
